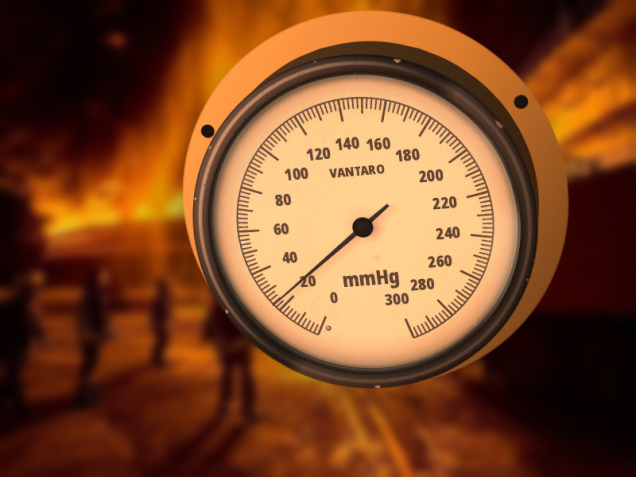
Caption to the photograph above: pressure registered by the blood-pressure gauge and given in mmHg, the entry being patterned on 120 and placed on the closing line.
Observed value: 24
